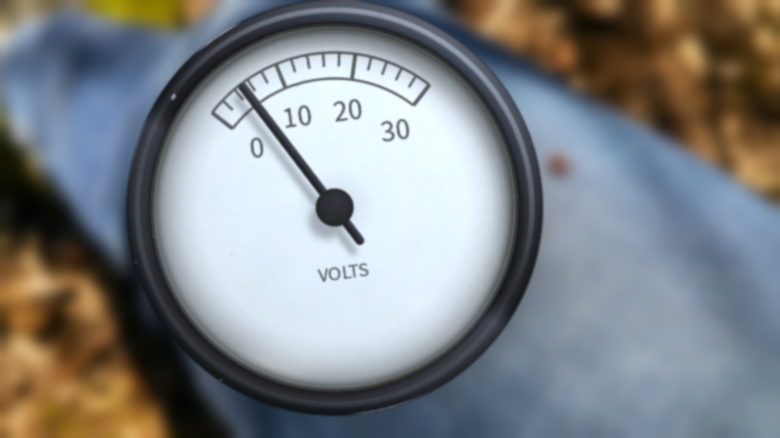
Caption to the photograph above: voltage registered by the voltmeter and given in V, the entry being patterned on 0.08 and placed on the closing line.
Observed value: 5
